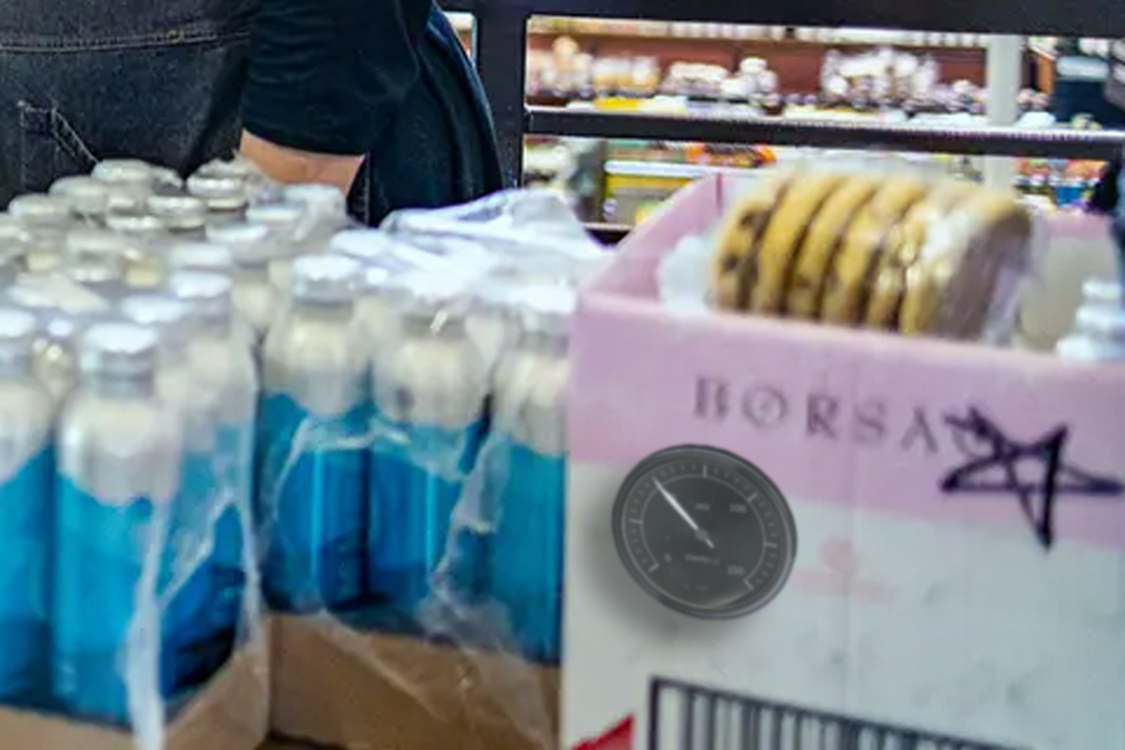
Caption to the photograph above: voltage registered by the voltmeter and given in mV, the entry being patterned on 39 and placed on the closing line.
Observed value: 50
